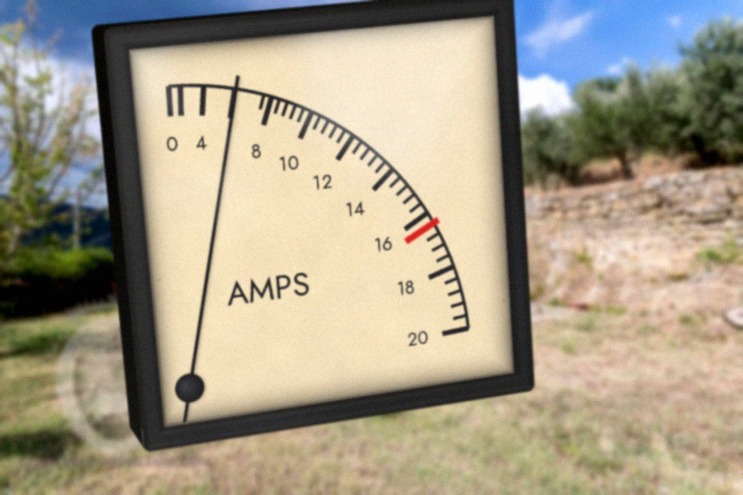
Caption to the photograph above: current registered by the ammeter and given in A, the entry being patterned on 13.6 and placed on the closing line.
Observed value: 6
